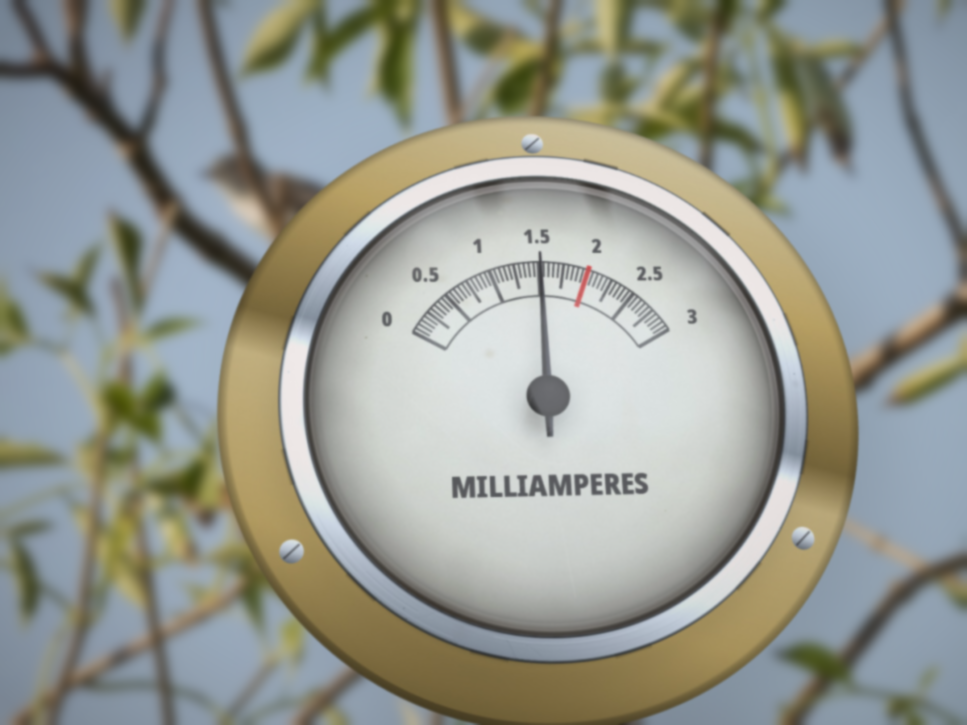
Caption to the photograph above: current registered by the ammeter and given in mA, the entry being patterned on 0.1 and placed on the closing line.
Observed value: 1.5
